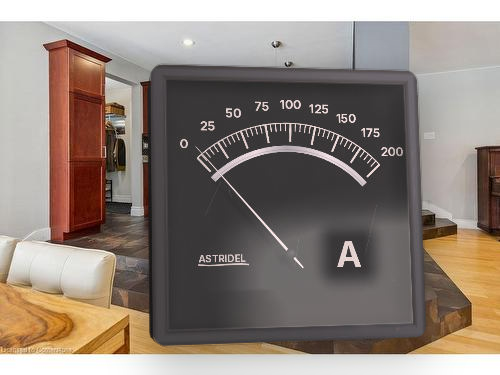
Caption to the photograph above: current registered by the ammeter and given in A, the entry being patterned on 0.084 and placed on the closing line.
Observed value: 5
